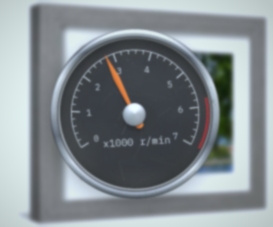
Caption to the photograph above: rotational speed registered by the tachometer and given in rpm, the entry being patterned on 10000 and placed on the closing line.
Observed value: 2800
